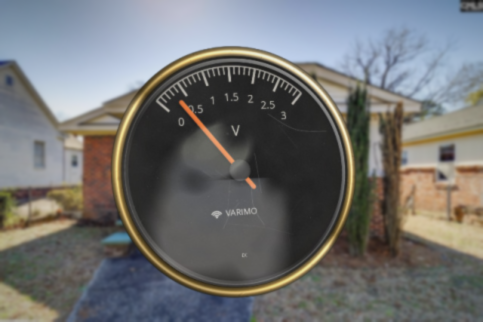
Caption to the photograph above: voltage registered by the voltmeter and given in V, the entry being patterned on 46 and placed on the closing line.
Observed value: 0.3
